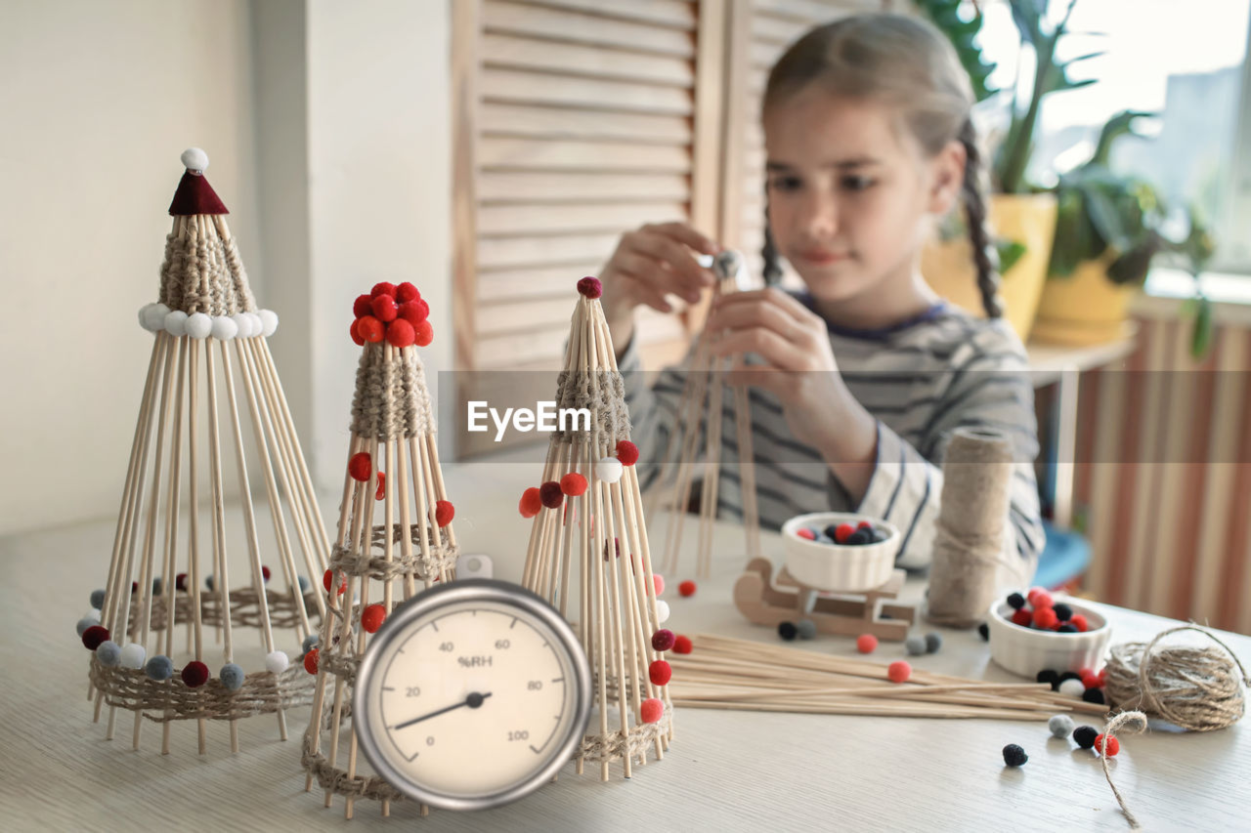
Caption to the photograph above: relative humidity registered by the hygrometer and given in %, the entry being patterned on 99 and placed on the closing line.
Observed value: 10
